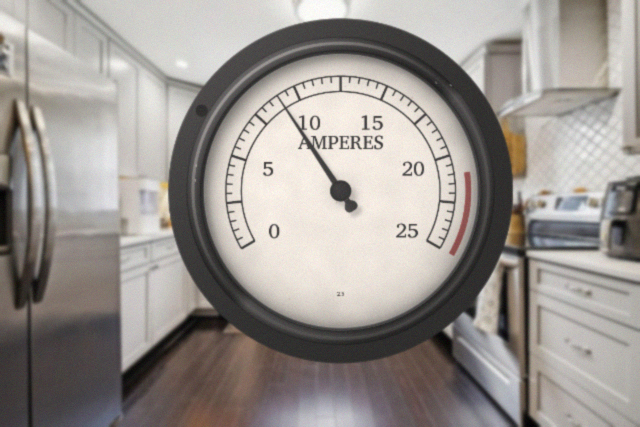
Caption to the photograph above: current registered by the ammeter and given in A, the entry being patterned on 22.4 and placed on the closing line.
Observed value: 9
